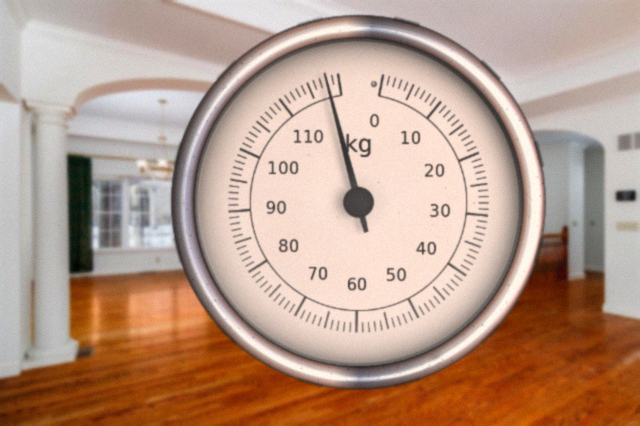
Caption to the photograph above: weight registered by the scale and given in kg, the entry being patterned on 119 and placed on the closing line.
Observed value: 118
